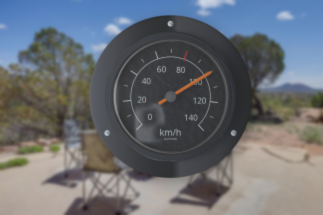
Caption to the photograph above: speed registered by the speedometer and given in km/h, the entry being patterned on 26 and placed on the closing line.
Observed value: 100
